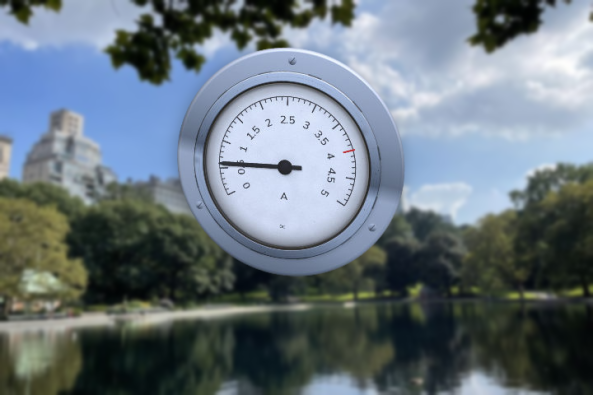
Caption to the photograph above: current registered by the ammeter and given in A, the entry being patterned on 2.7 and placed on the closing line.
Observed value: 0.6
